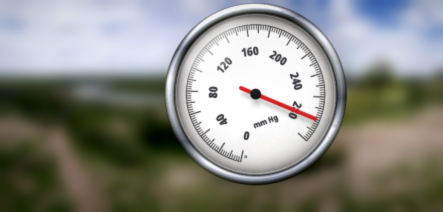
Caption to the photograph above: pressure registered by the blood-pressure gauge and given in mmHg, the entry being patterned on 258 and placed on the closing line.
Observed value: 280
